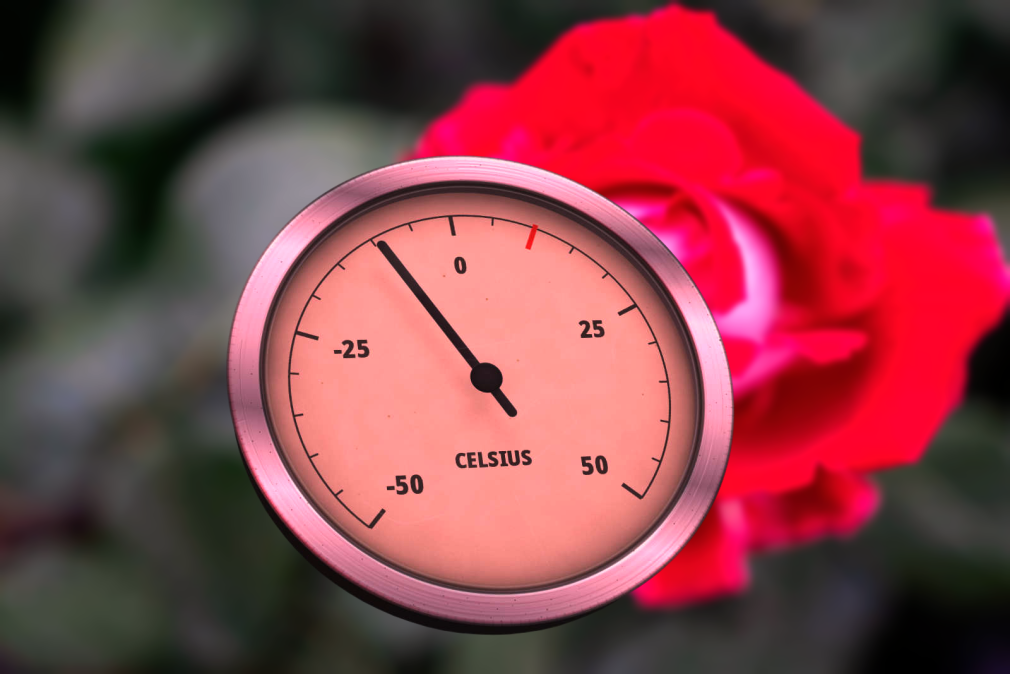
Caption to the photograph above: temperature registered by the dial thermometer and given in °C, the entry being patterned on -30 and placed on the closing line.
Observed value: -10
